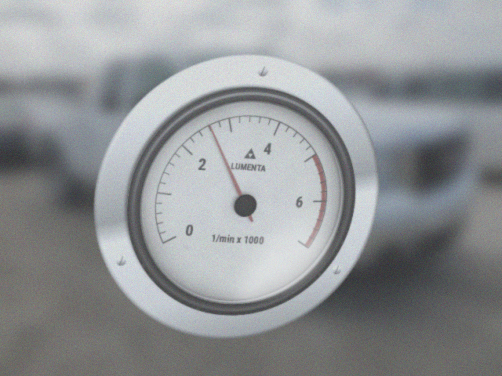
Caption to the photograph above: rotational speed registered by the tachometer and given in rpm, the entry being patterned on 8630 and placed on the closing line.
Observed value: 2600
